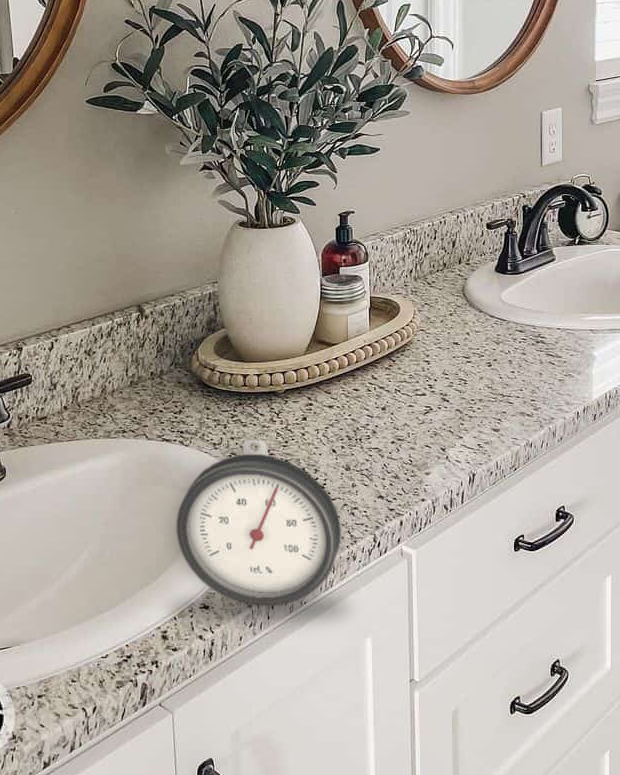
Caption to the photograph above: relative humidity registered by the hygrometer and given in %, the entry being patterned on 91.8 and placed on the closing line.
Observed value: 60
